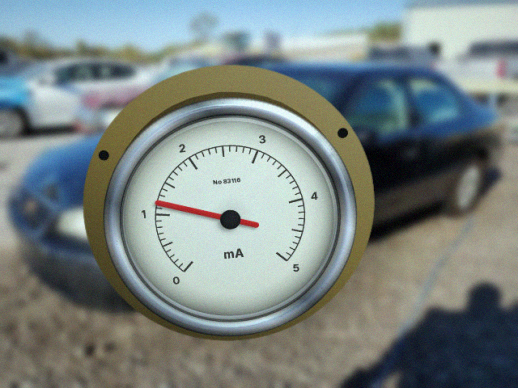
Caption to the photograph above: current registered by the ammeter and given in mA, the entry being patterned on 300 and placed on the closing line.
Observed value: 1.2
